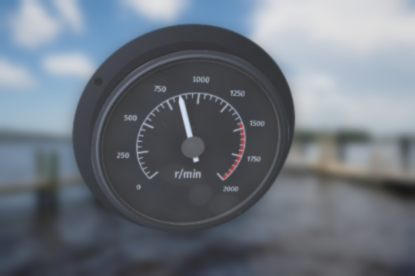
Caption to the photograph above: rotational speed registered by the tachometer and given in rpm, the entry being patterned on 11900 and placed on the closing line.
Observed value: 850
